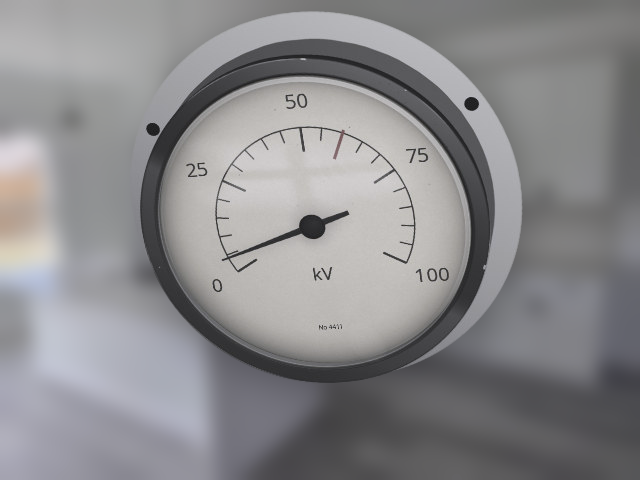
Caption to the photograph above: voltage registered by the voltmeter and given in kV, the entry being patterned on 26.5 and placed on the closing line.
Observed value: 5
